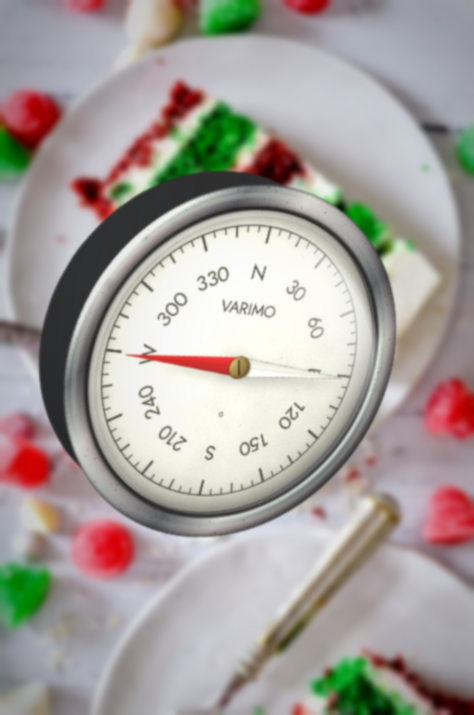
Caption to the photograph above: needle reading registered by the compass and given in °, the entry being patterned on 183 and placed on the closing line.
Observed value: 270
